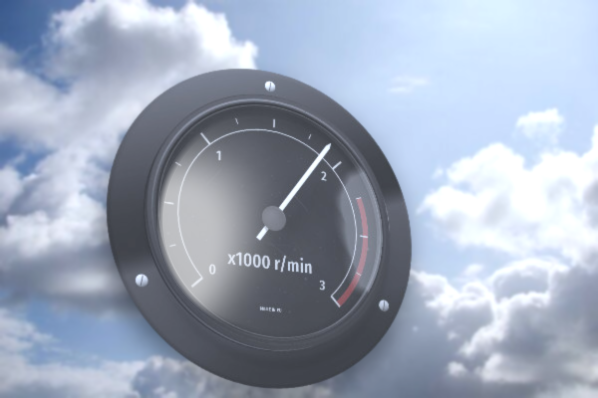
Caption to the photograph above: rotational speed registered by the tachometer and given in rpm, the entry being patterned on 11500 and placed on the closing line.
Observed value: 1875
